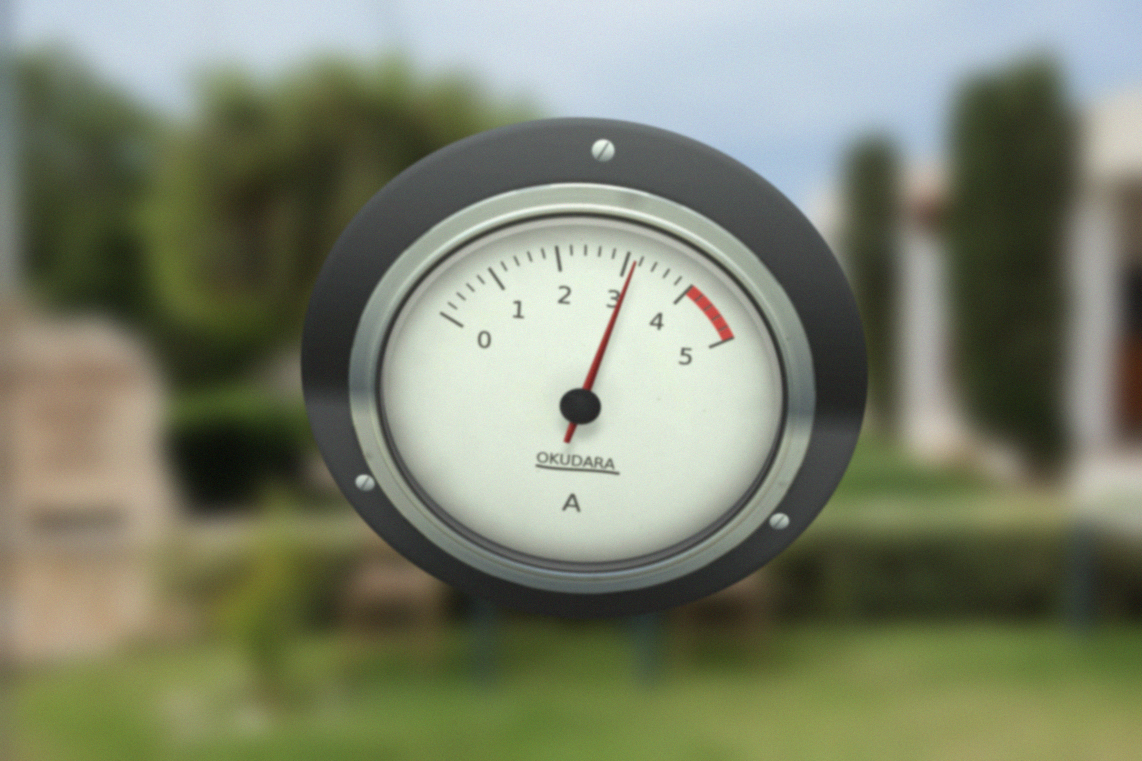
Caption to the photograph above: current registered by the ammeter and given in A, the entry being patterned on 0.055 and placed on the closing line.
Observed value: 3.1
